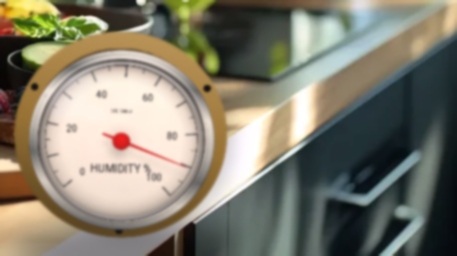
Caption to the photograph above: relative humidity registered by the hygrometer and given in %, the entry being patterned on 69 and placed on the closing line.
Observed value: 90
